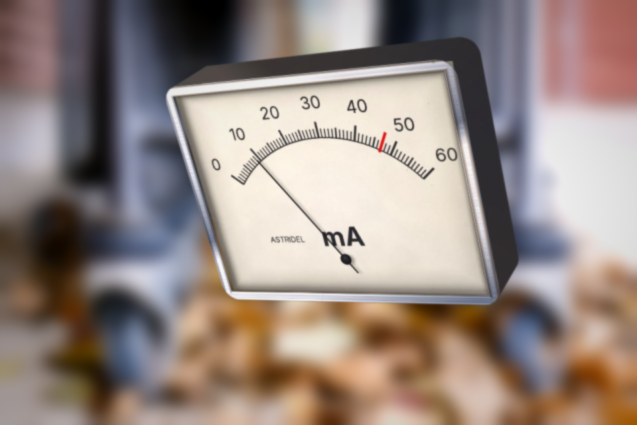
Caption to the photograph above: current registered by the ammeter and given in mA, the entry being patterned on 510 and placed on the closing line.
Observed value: 10
